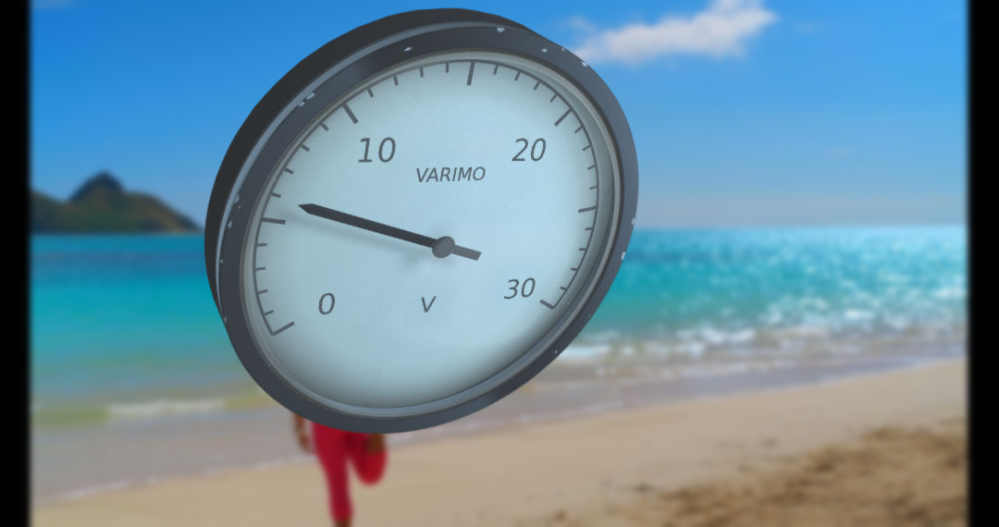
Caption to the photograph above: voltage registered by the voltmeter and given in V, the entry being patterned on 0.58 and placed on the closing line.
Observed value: 6
